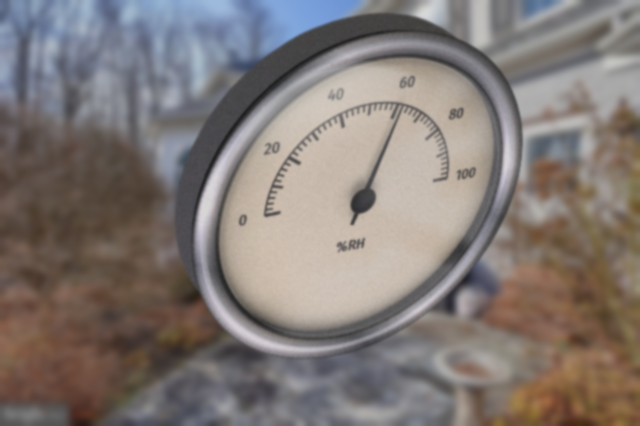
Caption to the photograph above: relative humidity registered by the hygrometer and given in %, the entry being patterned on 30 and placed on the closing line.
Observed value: 60
